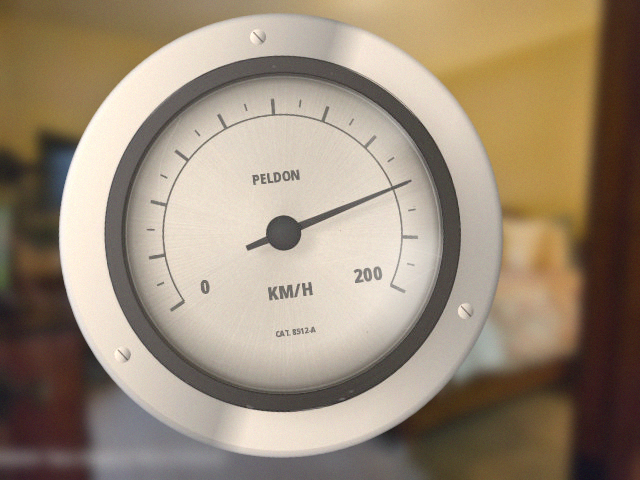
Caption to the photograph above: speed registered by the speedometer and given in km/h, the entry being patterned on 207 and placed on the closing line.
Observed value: 160
